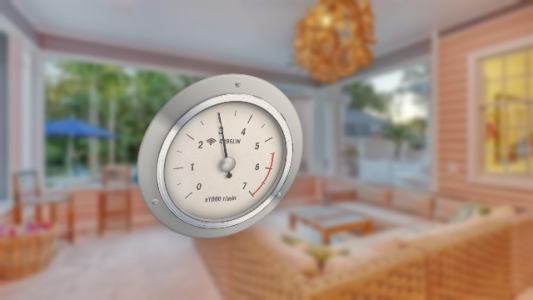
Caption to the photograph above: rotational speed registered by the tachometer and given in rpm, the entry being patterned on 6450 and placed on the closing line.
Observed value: 3000
